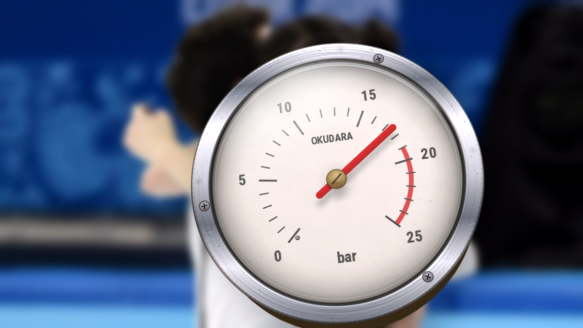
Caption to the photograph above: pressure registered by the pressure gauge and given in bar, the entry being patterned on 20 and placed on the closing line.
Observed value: 17.5
